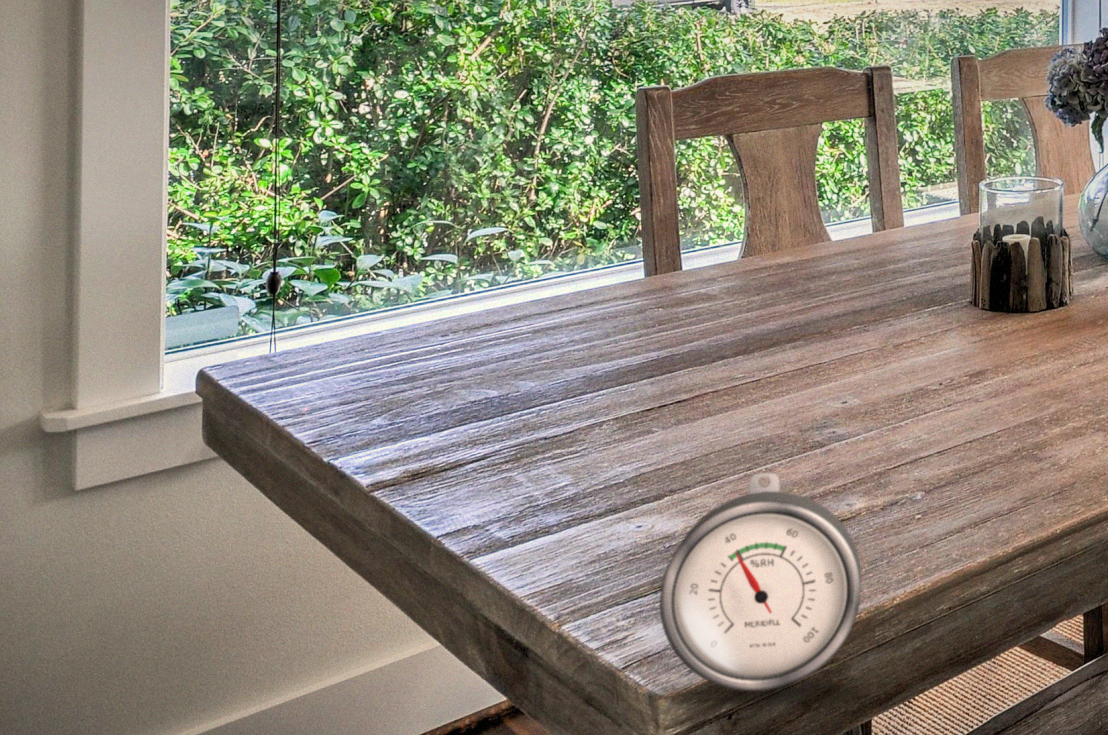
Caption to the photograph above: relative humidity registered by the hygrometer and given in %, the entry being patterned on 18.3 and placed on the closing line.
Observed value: 40
